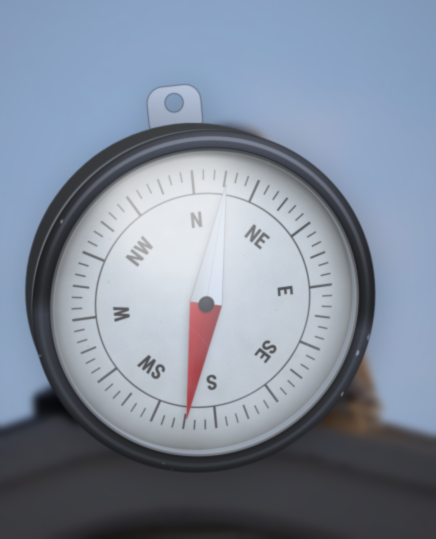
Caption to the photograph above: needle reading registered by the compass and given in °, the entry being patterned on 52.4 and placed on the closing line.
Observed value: 195
